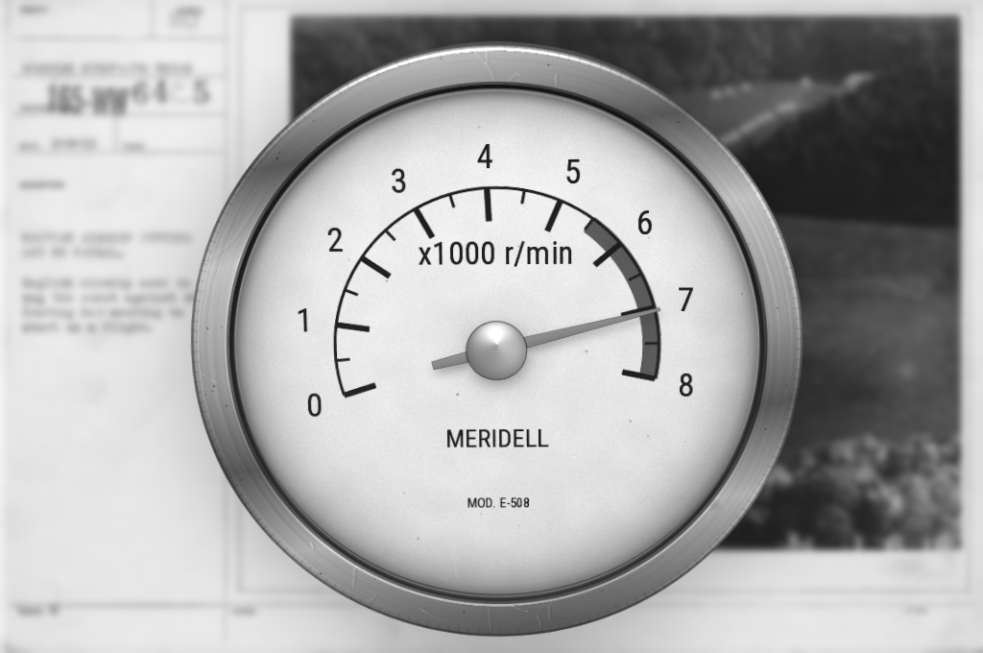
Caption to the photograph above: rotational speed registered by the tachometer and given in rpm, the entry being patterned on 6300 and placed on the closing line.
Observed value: 7000
